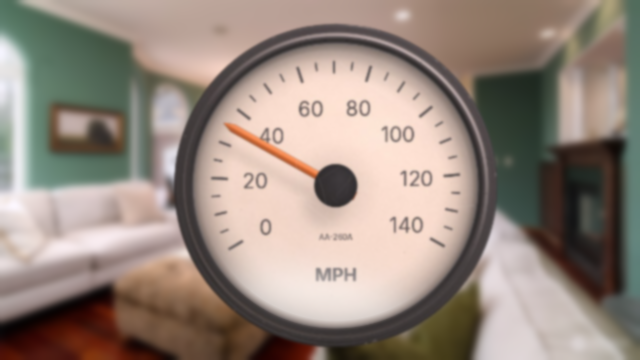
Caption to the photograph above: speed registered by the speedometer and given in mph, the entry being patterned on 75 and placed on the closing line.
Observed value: 35
